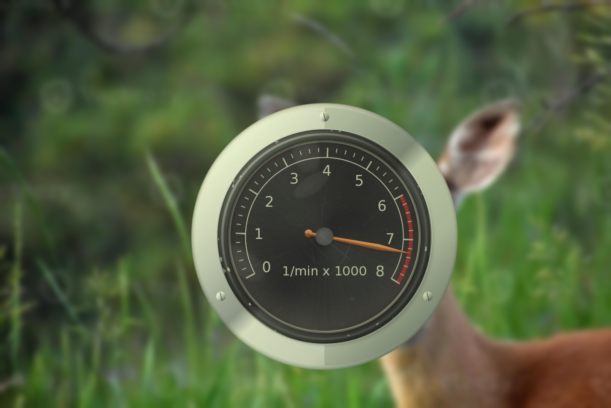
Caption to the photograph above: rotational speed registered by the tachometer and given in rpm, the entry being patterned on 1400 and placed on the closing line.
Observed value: 7300
